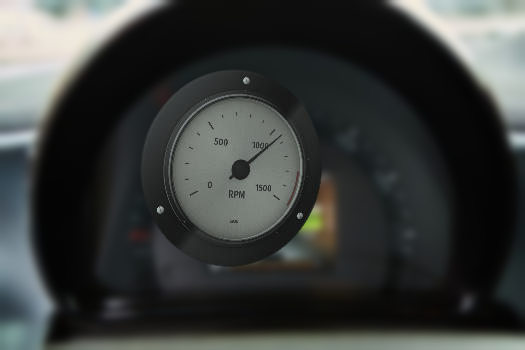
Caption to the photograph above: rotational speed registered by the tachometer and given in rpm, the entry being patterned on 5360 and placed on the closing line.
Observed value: 1050
